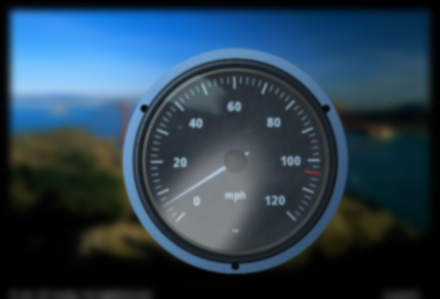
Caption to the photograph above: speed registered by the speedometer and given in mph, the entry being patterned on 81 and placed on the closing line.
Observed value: 6
